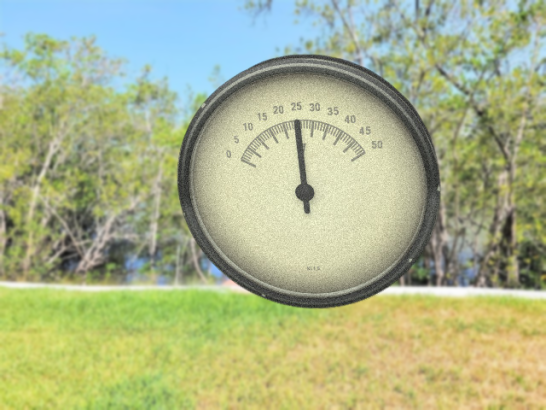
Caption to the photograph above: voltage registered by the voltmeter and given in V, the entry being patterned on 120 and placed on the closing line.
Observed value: 25
